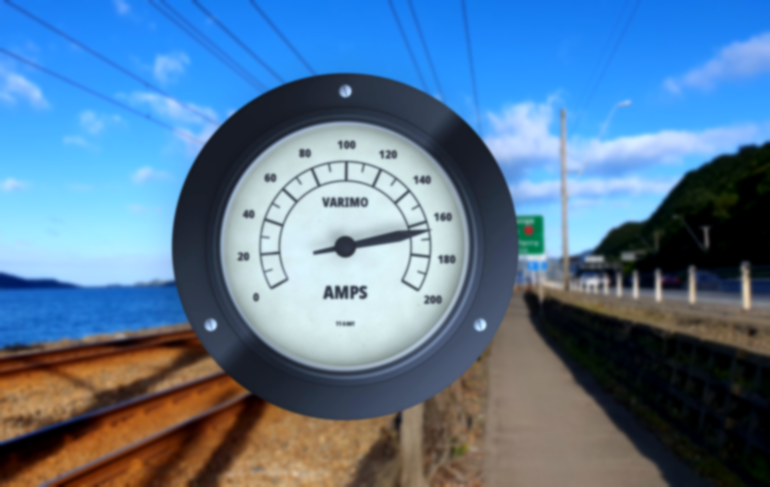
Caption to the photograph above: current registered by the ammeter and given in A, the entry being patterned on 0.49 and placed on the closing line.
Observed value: 165
